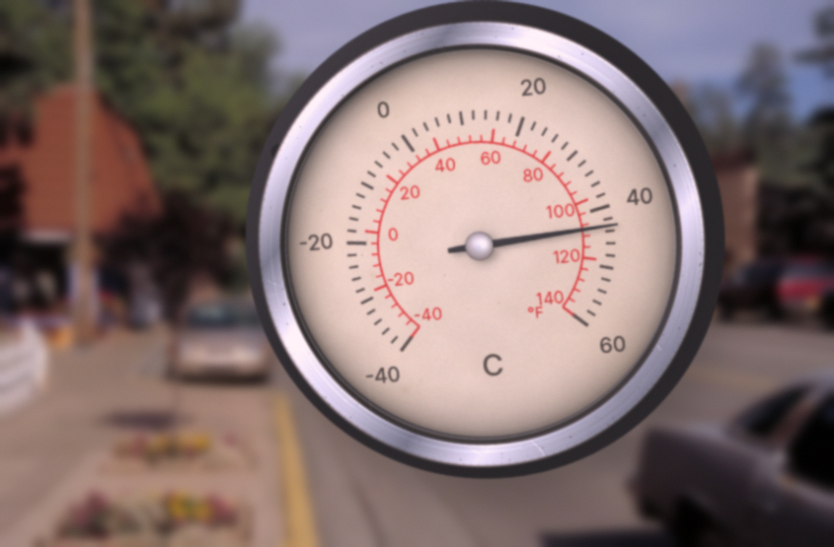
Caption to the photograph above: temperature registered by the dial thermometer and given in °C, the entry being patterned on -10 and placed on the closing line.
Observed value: 43
